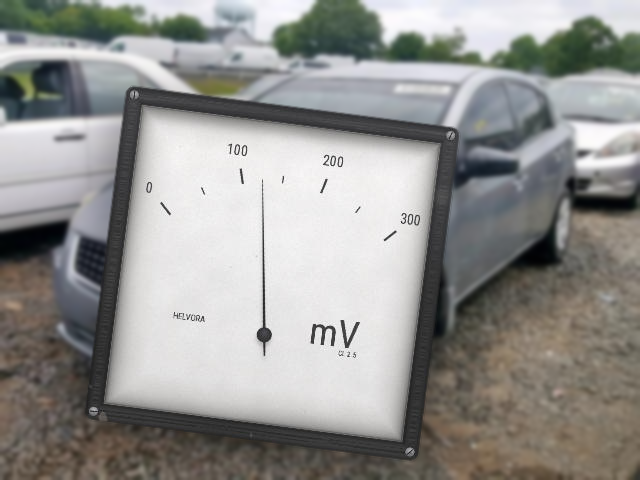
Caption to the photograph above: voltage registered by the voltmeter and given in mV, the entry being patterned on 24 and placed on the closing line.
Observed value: 125
